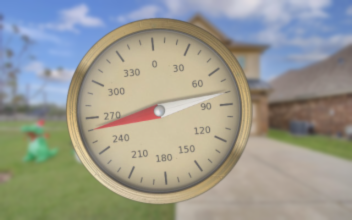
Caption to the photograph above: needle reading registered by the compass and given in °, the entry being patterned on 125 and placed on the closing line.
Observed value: 260
